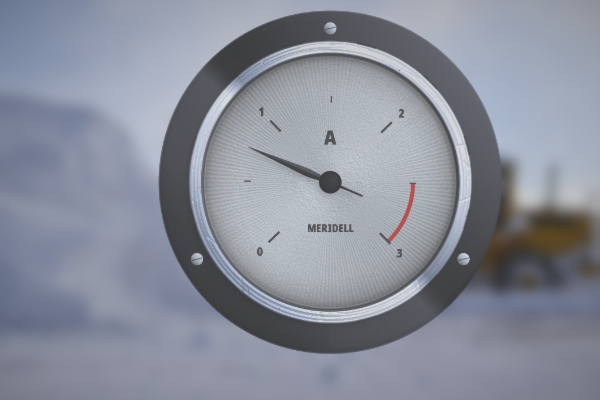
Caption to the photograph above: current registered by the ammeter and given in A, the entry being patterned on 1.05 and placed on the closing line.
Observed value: 0.75
